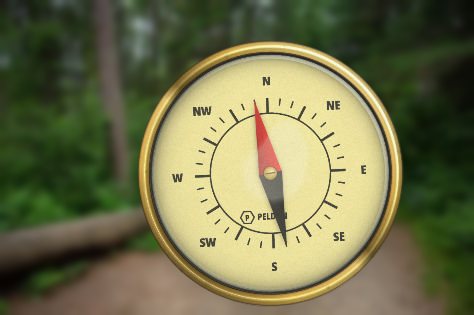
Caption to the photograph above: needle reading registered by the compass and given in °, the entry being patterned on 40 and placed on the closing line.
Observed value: 350
